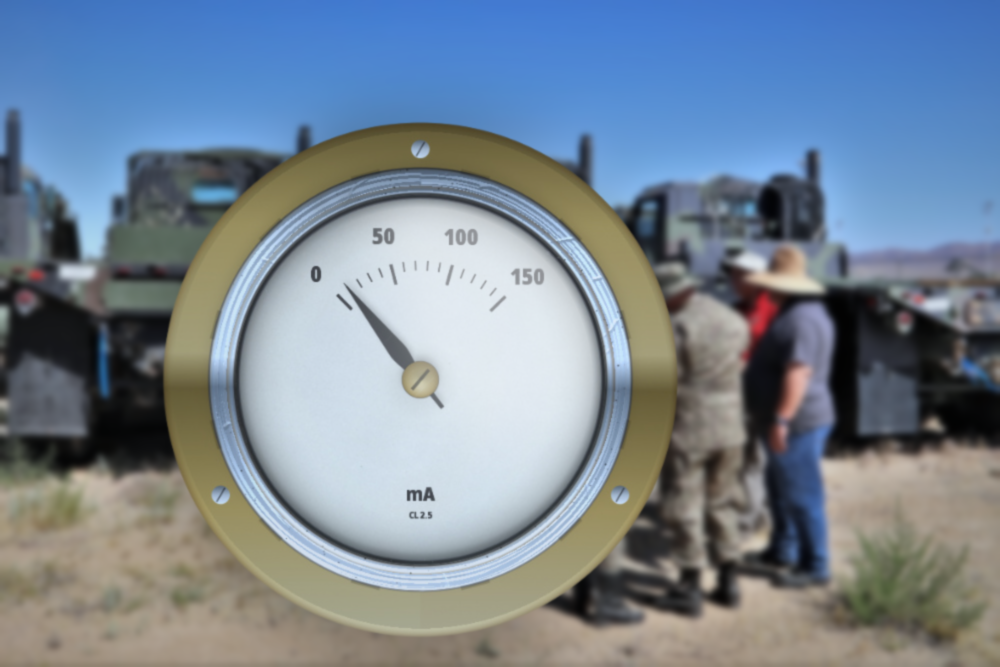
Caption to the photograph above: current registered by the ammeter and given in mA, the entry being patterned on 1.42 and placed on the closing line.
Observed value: 10
